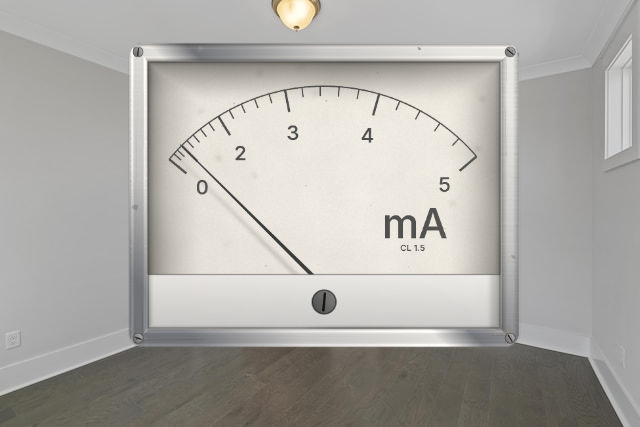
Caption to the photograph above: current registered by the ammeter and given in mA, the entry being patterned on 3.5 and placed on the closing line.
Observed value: 1
